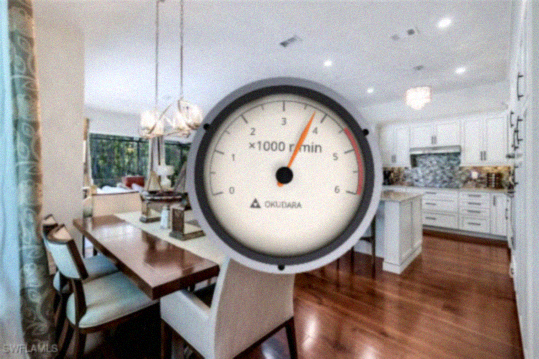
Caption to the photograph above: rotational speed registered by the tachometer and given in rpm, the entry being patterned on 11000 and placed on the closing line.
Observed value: 3750
